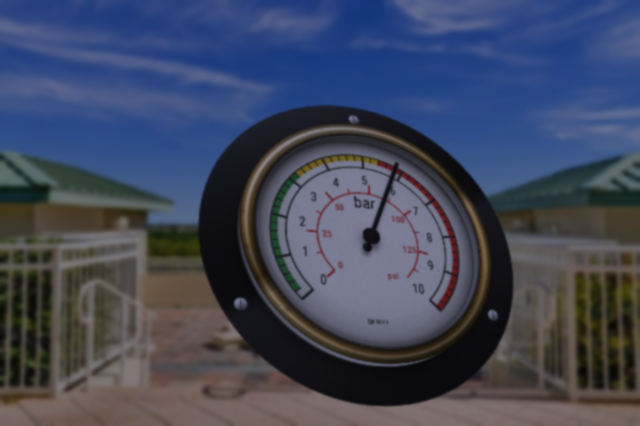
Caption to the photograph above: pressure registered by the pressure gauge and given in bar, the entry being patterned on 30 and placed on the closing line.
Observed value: 5.8
